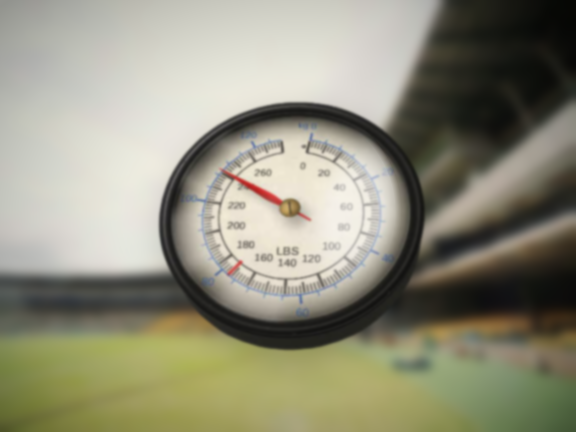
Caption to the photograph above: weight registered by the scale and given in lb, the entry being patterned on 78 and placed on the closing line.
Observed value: 240
